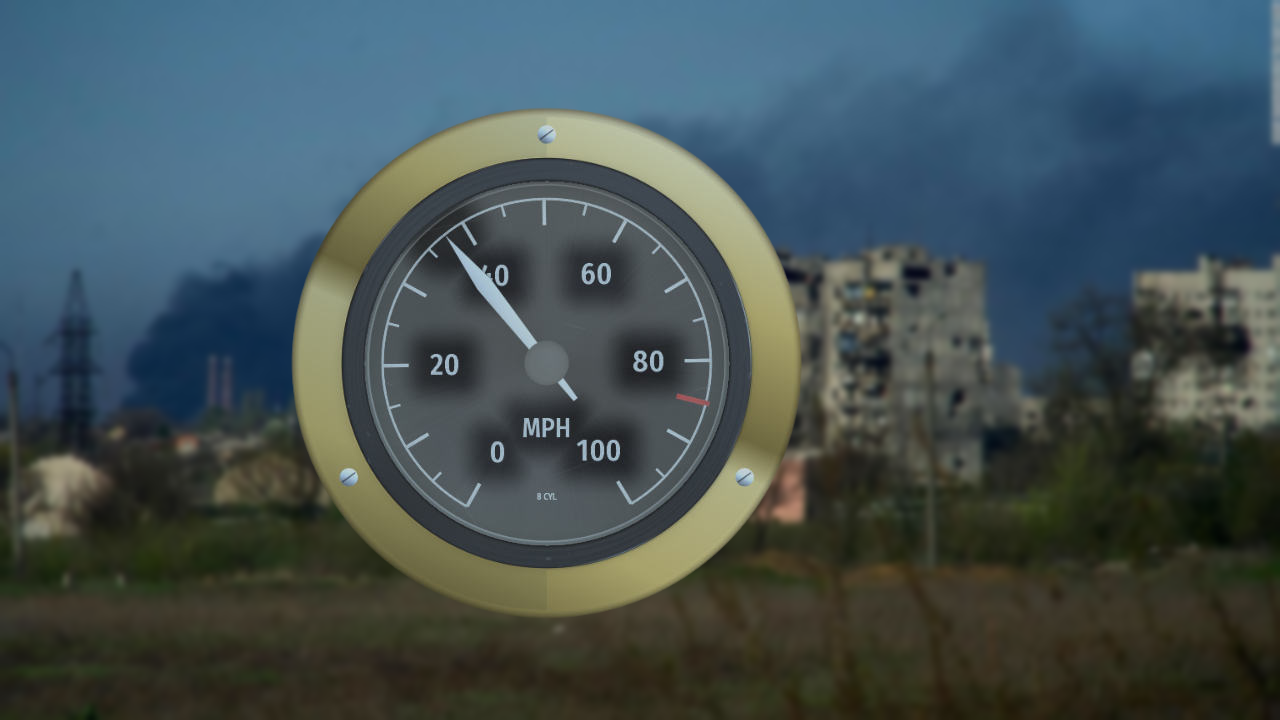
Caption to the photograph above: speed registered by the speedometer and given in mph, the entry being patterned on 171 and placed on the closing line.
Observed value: 37.5
